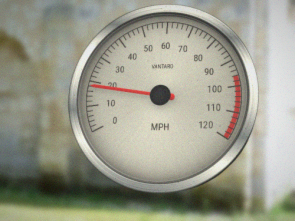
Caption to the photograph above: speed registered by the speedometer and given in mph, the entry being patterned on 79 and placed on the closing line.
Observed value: 18
